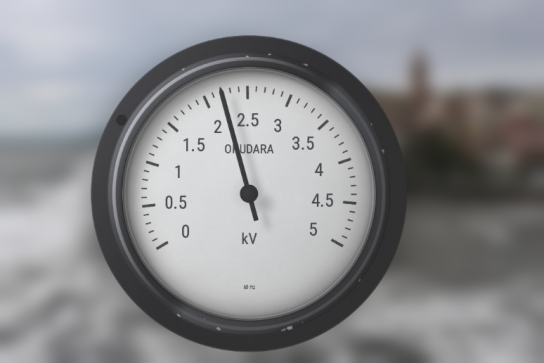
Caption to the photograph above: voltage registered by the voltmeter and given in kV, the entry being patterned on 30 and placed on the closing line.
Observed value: 2.2
